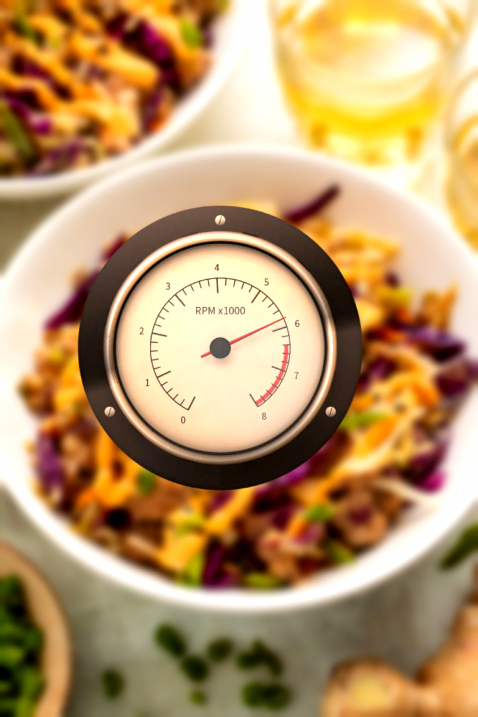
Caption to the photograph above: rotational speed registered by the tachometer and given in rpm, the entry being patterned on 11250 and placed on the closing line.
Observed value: 5800
